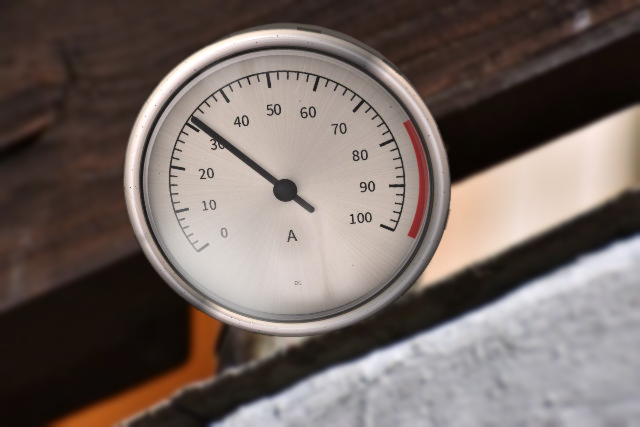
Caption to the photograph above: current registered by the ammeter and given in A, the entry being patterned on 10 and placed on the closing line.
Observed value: 32
